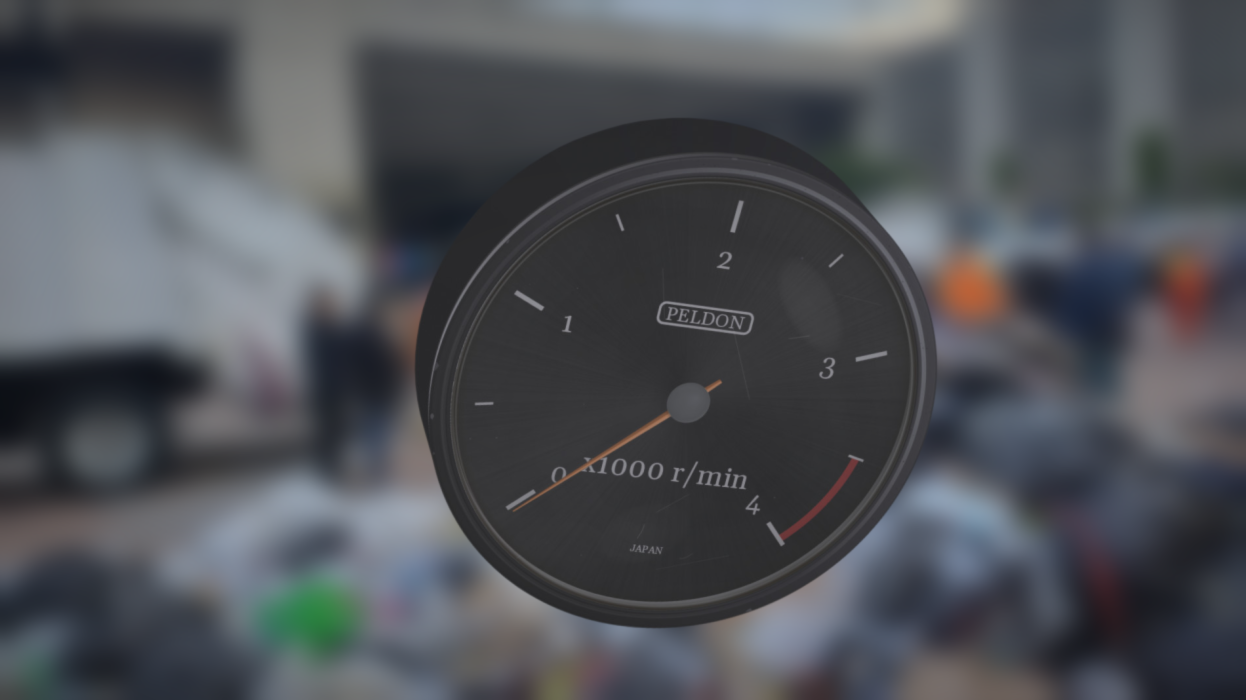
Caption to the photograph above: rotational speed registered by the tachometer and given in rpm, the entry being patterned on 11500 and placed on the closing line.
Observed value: 0
